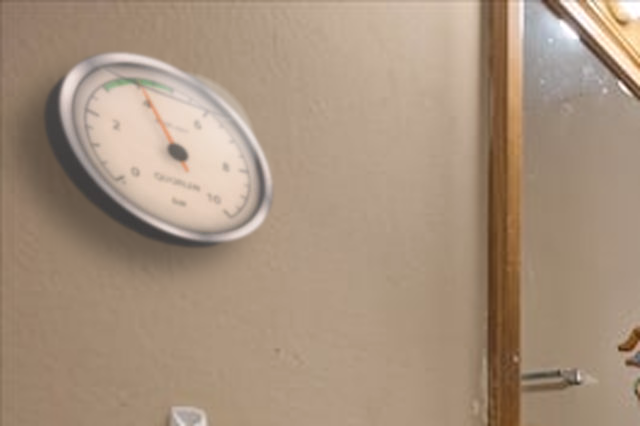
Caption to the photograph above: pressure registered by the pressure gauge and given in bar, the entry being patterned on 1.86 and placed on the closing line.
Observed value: 4
